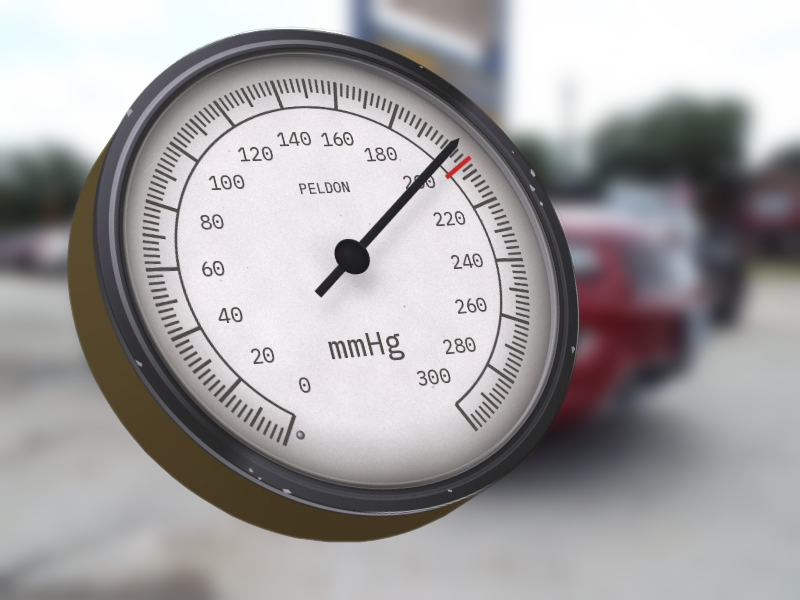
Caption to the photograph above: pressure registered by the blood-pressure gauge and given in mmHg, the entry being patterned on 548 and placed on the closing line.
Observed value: 200
